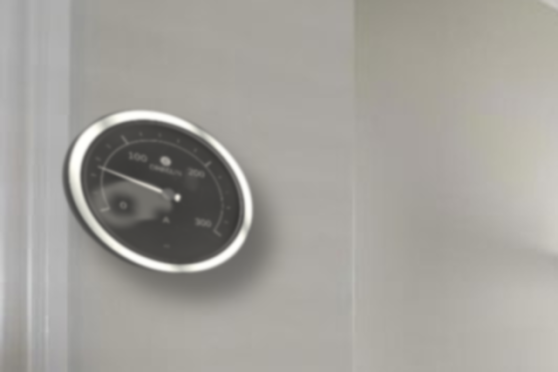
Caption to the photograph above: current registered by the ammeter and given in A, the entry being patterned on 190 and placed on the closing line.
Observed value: 50
